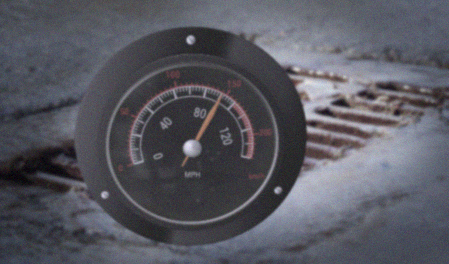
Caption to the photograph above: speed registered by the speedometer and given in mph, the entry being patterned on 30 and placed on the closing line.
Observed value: 90
